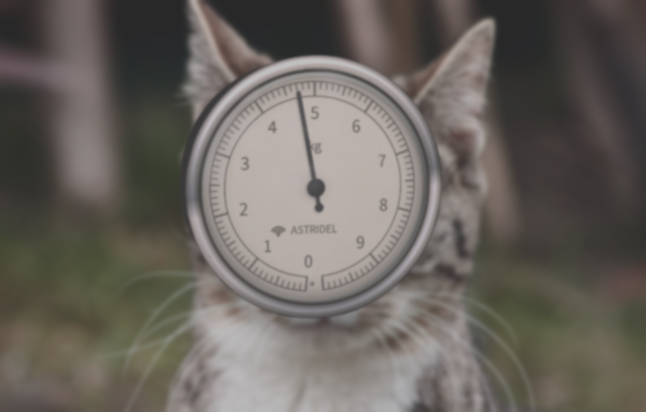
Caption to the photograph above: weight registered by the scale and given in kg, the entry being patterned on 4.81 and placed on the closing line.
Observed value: 4.7
